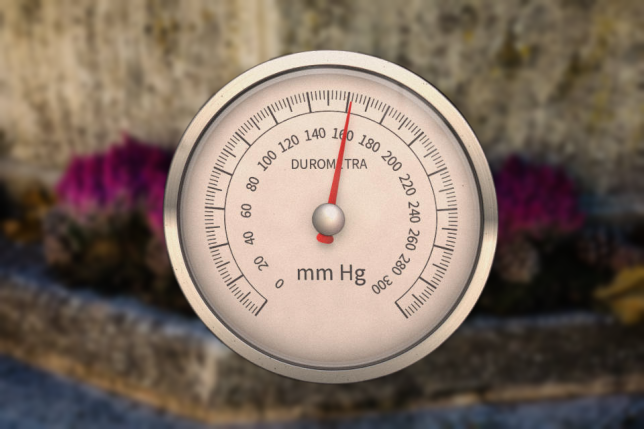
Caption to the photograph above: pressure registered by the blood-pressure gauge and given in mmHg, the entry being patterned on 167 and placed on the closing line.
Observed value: 162
